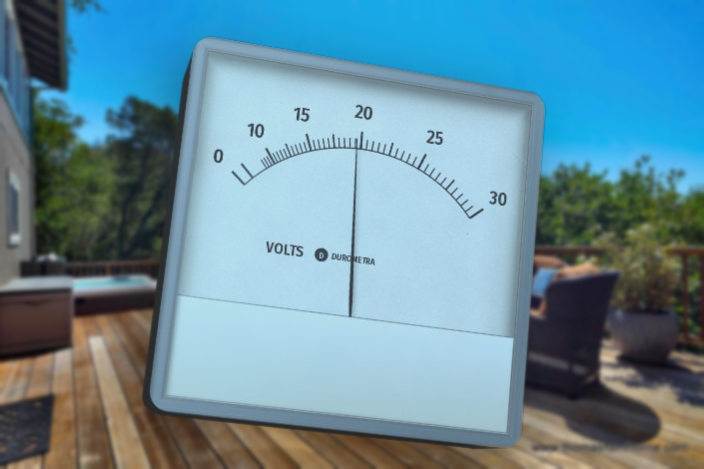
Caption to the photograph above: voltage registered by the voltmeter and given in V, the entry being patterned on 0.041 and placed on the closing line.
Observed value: 19.5
